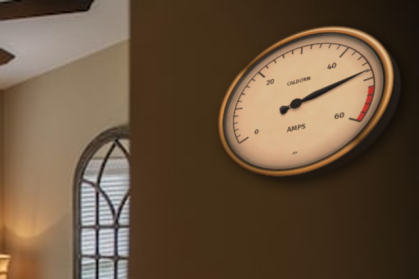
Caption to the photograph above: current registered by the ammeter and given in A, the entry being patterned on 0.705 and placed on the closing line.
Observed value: 48
